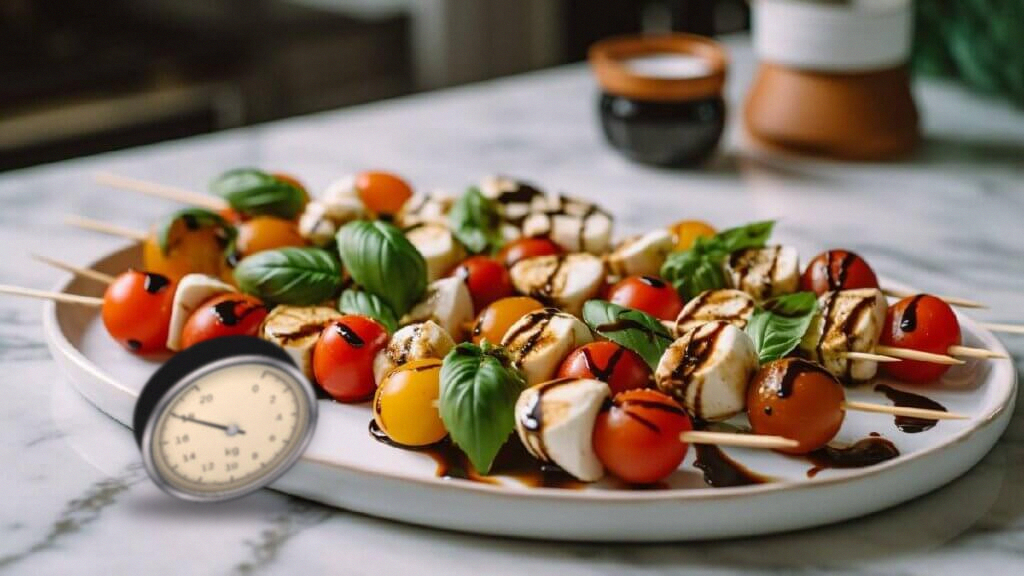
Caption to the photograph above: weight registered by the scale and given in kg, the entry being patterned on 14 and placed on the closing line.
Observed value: 18
